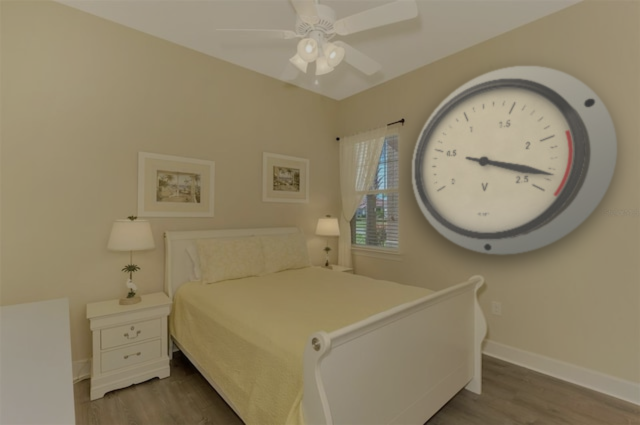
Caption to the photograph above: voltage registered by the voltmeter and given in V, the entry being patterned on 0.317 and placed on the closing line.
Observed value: 2.35
